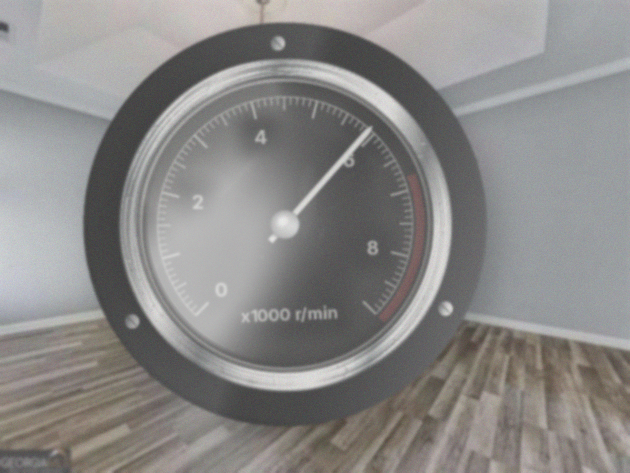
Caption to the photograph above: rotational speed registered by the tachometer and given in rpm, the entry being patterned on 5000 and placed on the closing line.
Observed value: 5900
